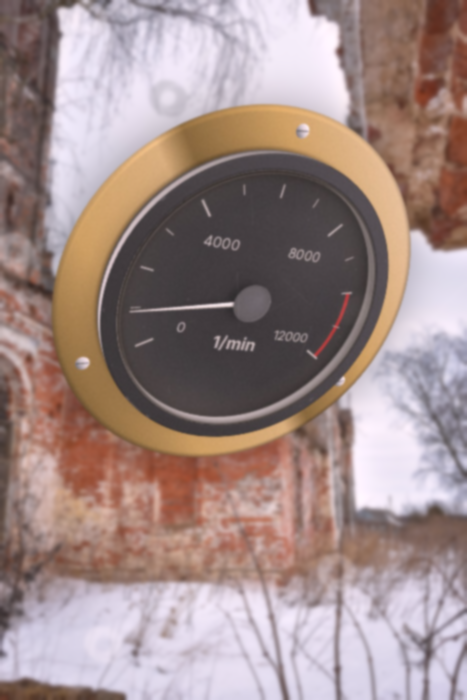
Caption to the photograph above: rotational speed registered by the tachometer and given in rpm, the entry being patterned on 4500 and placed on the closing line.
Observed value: 1000
